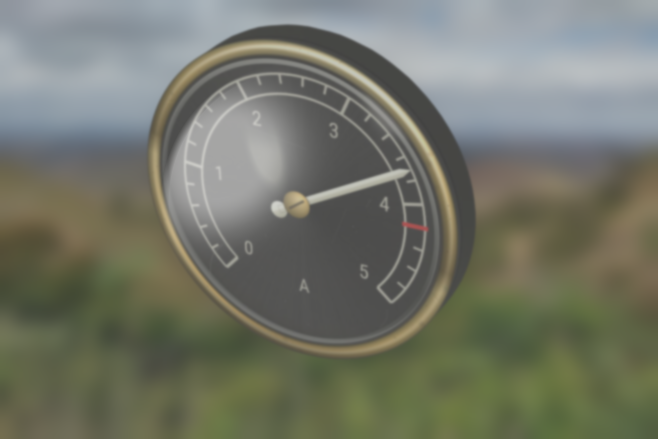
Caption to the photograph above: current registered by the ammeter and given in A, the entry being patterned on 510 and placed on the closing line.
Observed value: 3.7
